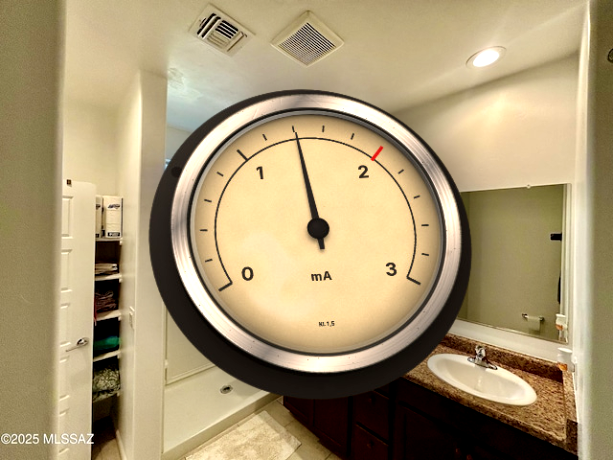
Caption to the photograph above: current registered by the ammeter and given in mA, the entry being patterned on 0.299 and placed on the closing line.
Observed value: 1.4
